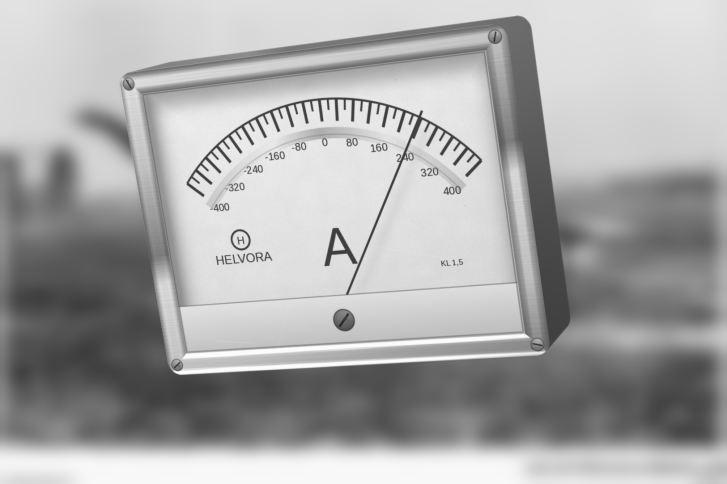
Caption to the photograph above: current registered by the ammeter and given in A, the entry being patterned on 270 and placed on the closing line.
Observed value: 240
